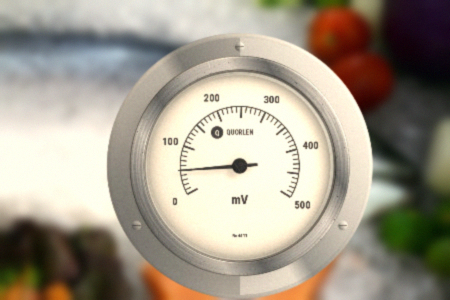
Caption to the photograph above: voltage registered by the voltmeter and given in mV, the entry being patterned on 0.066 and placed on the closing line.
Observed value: 50
